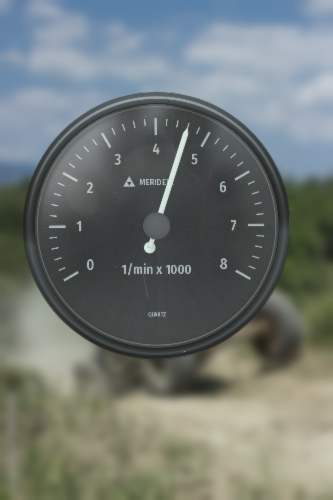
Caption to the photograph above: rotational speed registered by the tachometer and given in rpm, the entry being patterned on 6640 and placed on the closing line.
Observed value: 4600
